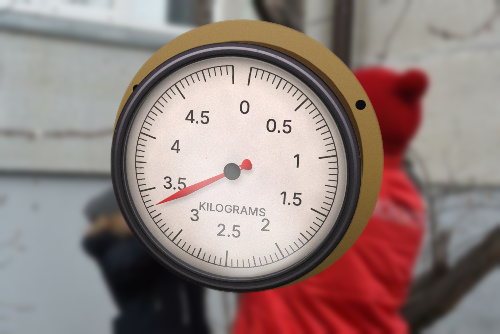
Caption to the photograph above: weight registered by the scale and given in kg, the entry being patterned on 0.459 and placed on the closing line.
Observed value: 3.35
